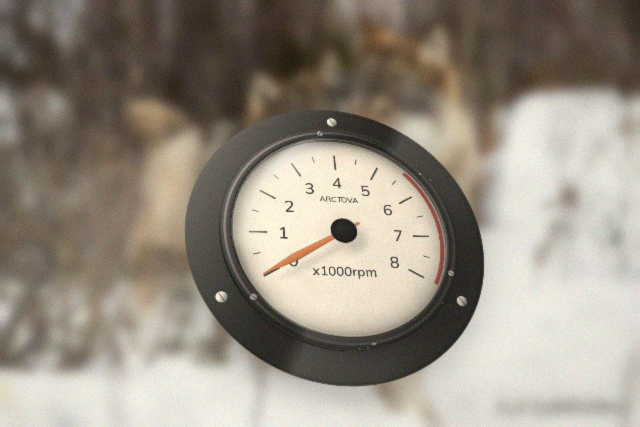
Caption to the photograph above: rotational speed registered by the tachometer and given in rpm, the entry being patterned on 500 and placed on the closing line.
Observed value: 0
